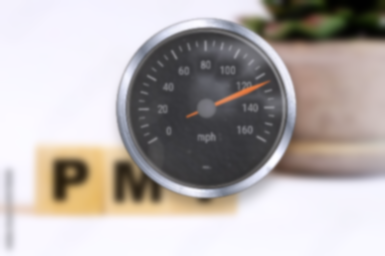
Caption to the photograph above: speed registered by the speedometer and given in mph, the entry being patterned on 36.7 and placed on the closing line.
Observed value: 125
